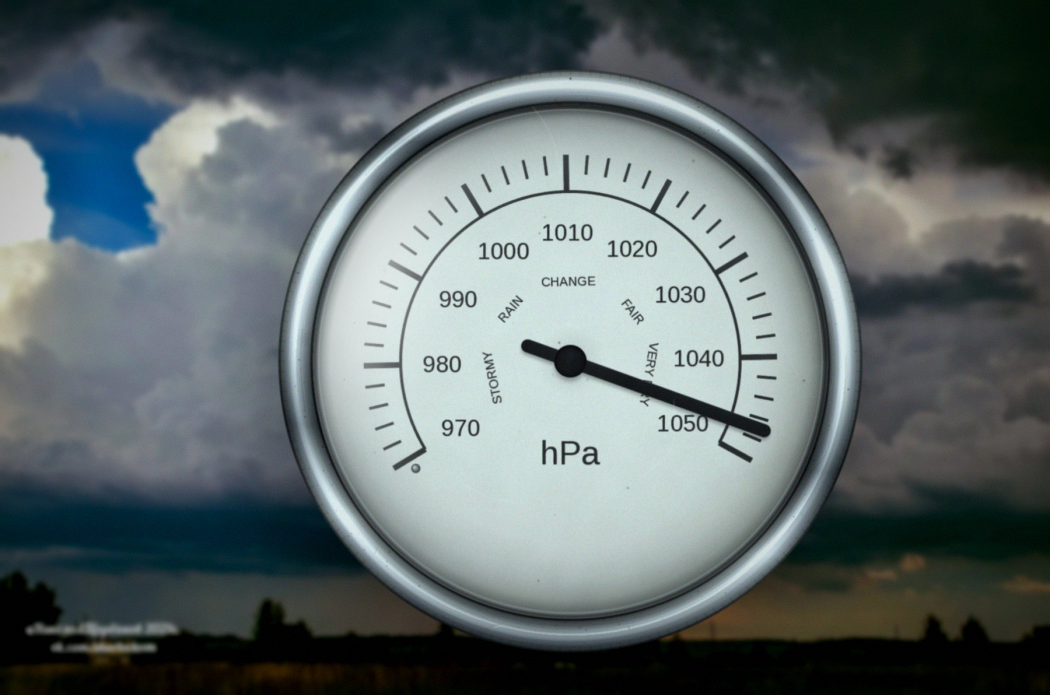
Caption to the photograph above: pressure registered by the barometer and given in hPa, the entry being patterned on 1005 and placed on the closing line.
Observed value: 1047
